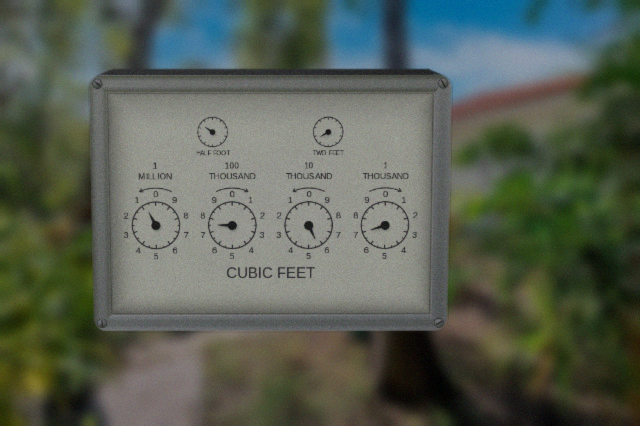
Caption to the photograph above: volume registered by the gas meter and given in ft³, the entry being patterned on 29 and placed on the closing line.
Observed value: 75700
